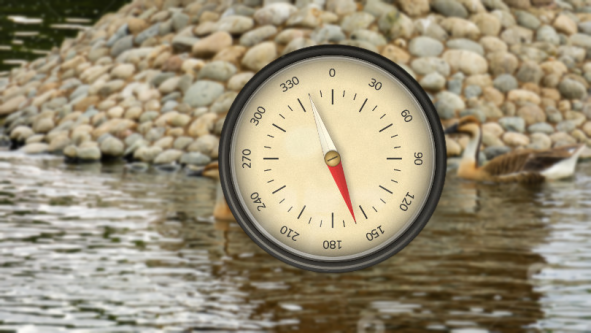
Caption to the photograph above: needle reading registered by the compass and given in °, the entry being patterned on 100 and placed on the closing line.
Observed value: 160
